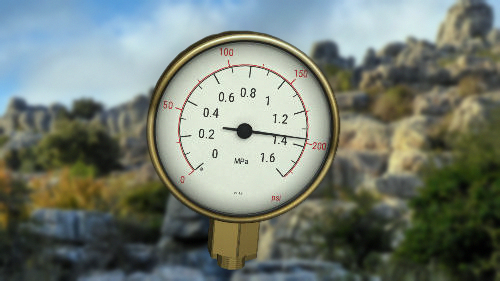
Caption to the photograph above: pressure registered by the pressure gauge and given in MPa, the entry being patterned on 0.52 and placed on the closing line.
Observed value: 1.35
